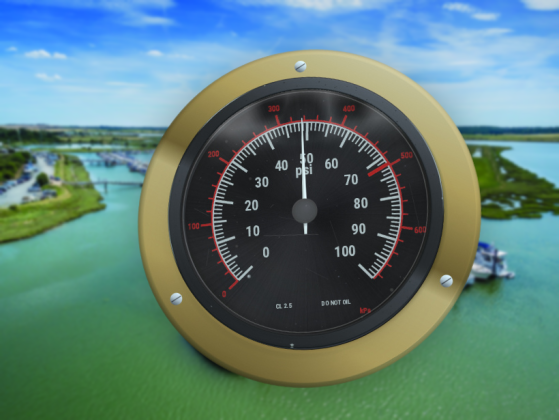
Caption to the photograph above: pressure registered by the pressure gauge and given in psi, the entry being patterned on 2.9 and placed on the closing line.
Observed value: 49
